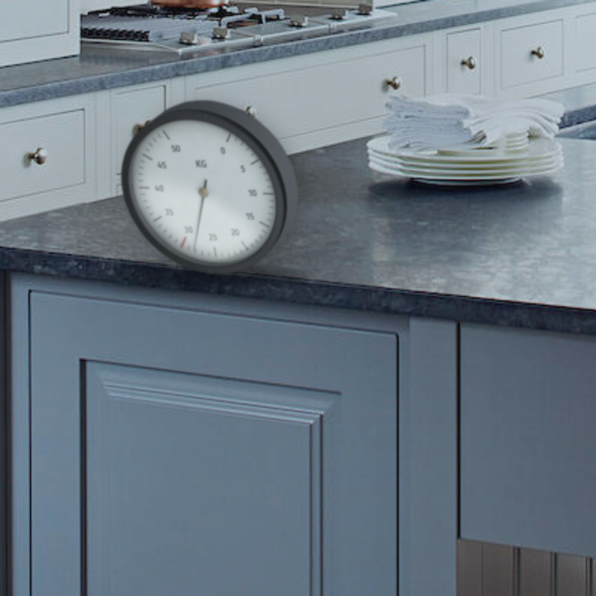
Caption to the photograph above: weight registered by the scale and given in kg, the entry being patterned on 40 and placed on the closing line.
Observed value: 28
